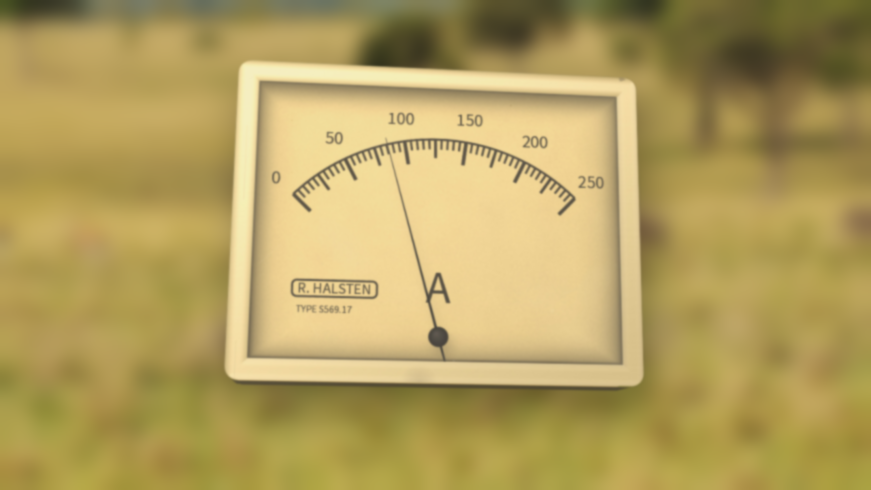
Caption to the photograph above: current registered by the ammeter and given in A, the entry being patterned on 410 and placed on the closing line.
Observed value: 85
